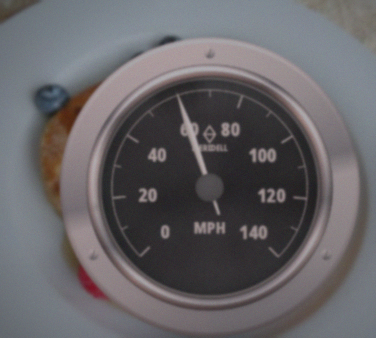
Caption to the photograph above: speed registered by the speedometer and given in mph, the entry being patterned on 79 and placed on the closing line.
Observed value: 60
